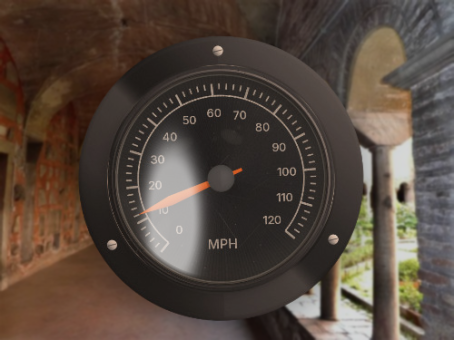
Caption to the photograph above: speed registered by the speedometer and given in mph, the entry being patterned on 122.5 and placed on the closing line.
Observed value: 12
